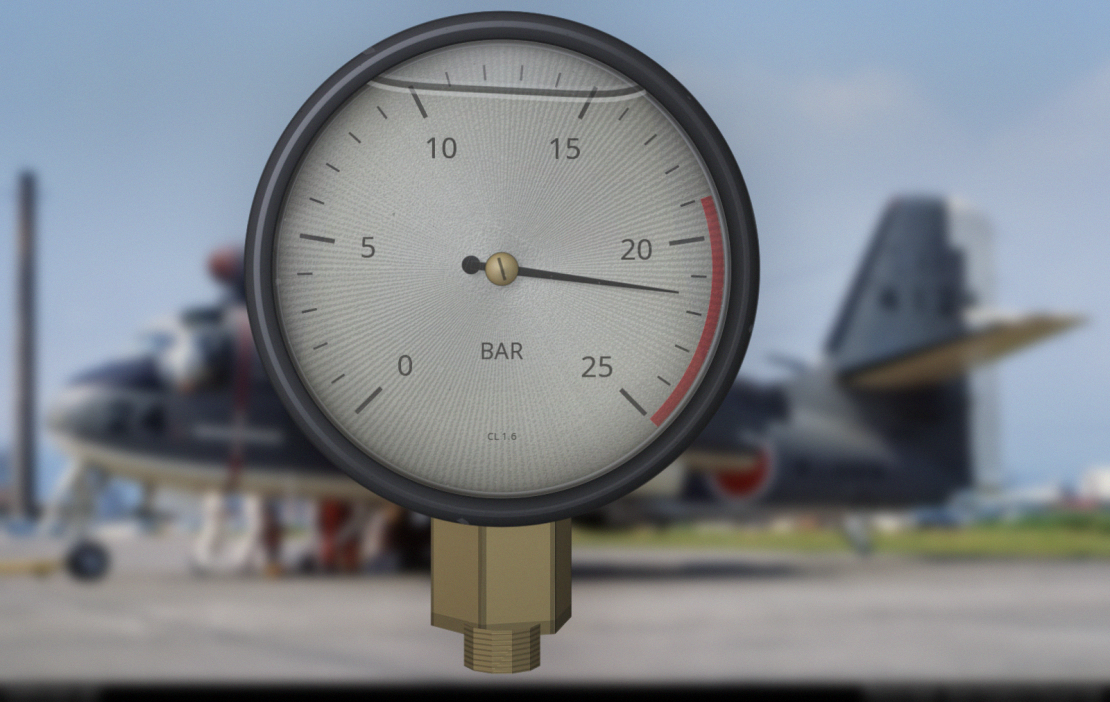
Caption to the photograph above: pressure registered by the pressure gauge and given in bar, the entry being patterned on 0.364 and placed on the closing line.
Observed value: 21.5
